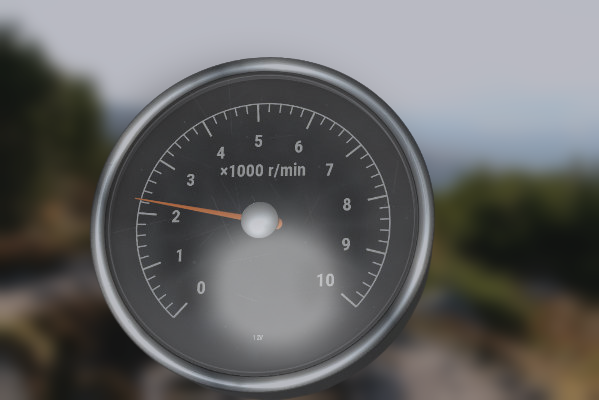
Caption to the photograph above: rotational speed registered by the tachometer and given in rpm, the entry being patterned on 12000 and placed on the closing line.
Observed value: 2200
